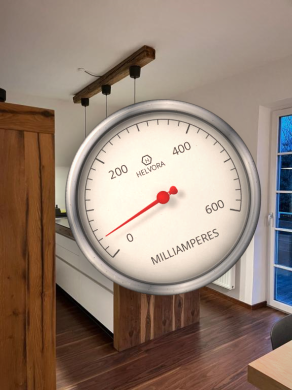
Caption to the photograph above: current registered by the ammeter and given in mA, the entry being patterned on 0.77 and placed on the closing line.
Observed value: 40
